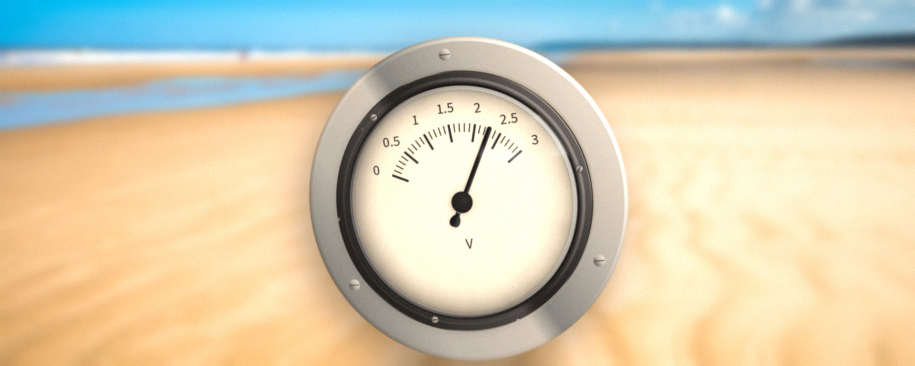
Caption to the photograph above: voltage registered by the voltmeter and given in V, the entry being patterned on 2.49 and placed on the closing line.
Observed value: 2.3
